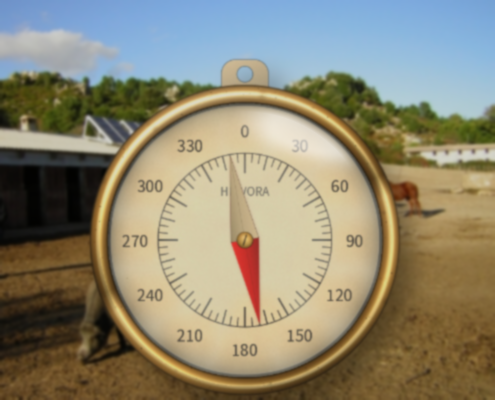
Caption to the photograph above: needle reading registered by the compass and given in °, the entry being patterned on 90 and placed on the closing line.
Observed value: 170
